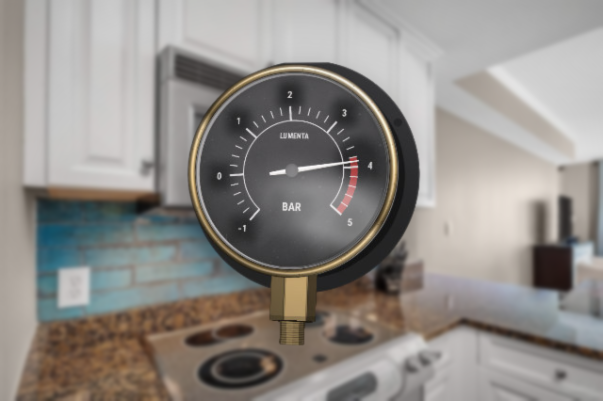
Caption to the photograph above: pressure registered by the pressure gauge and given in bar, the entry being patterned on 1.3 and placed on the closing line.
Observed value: 3.9
